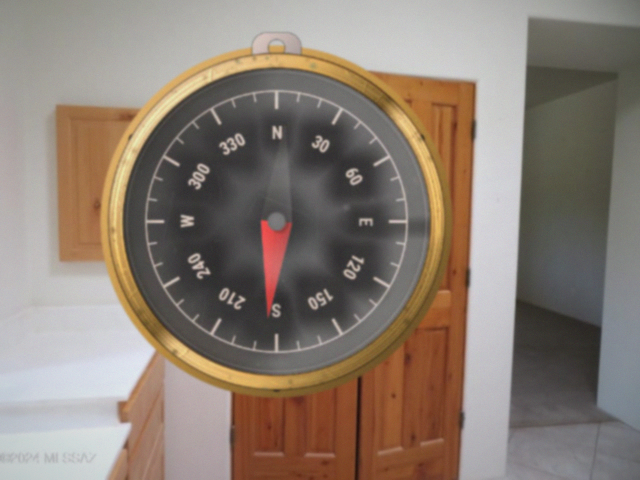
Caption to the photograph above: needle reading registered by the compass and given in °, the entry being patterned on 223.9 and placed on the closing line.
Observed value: 185
